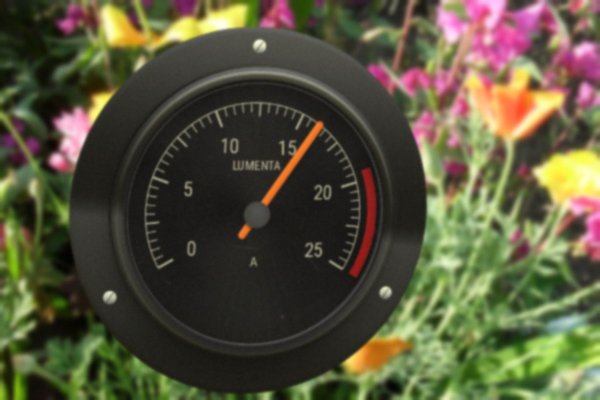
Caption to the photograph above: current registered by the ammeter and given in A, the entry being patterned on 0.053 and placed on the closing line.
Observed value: 16
